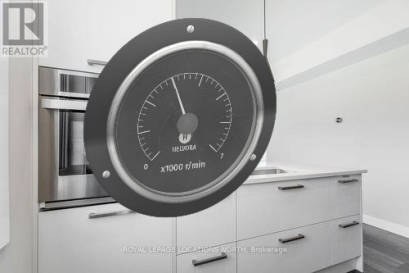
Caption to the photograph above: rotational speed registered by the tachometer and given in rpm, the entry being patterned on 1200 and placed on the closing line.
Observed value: 3000
